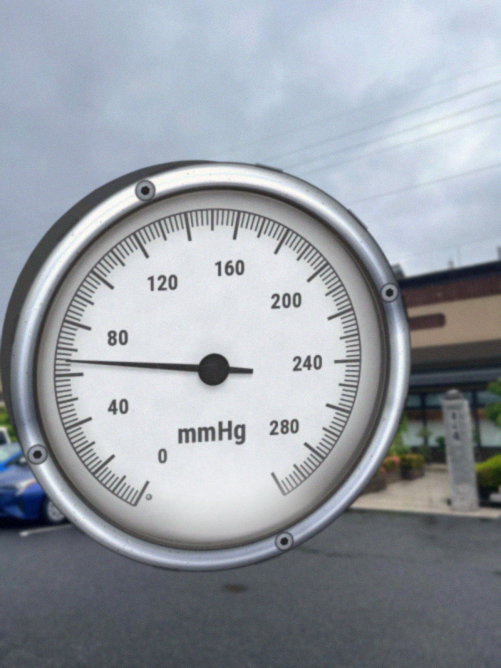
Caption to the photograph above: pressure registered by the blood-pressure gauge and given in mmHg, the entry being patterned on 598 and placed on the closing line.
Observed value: 66
